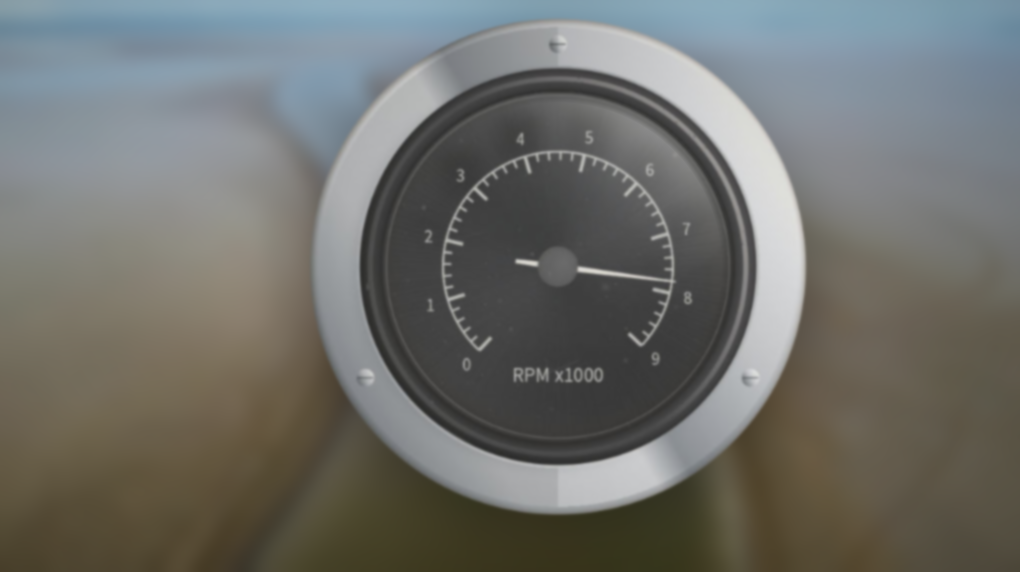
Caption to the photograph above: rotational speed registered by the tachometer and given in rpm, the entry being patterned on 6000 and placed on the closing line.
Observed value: 7800
